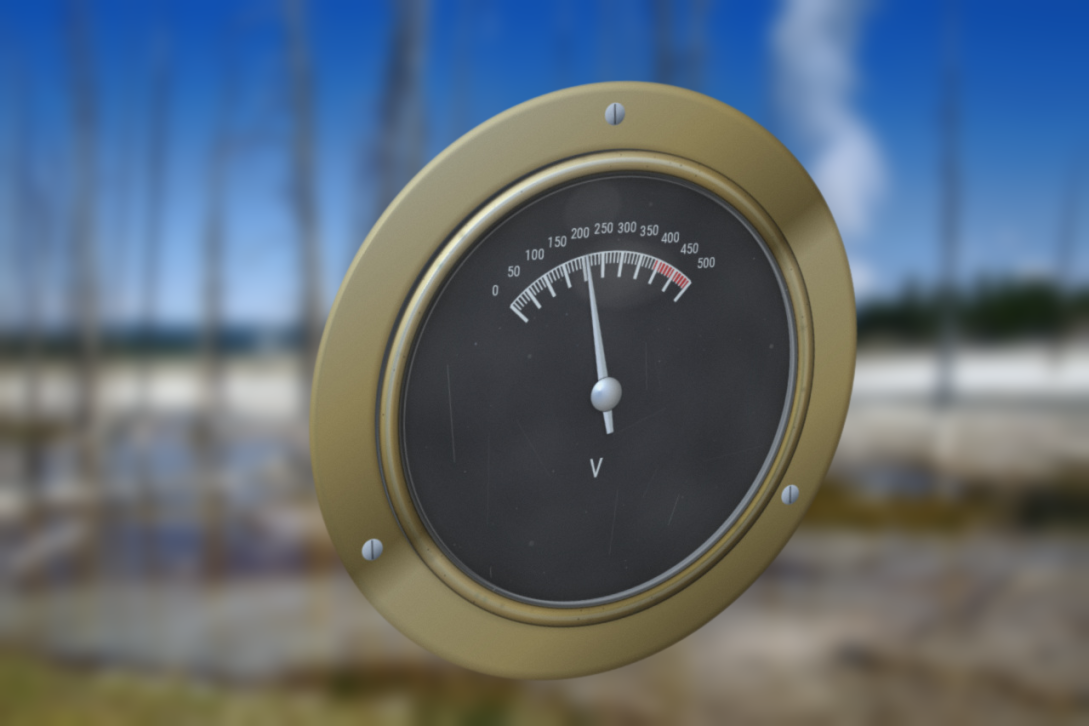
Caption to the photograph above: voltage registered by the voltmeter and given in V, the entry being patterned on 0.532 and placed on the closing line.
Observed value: 200
